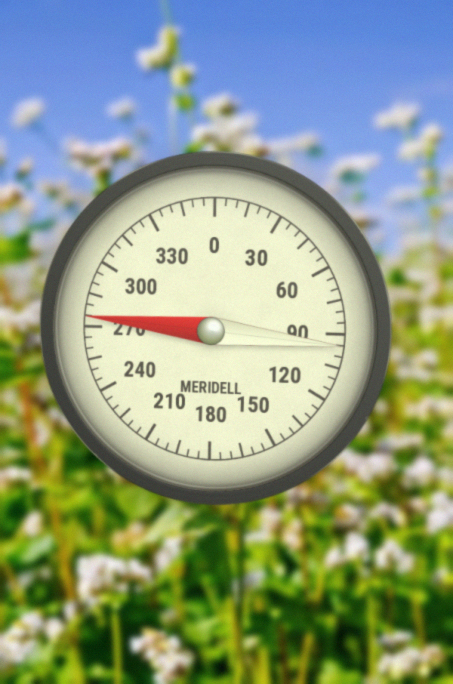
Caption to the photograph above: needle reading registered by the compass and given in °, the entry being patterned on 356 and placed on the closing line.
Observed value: 275
